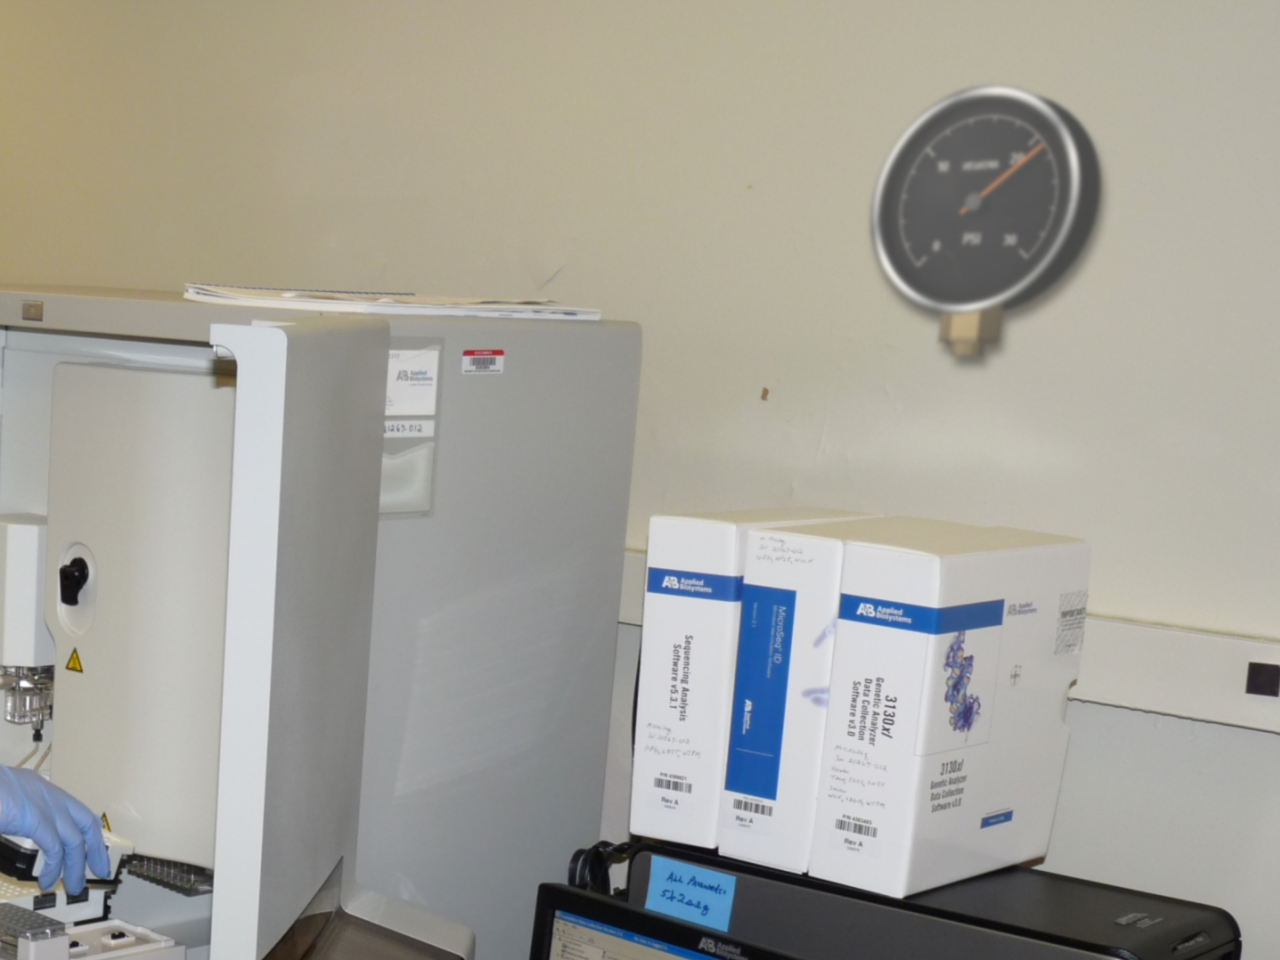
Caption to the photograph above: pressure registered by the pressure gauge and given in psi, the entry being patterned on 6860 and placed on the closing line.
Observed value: 21
